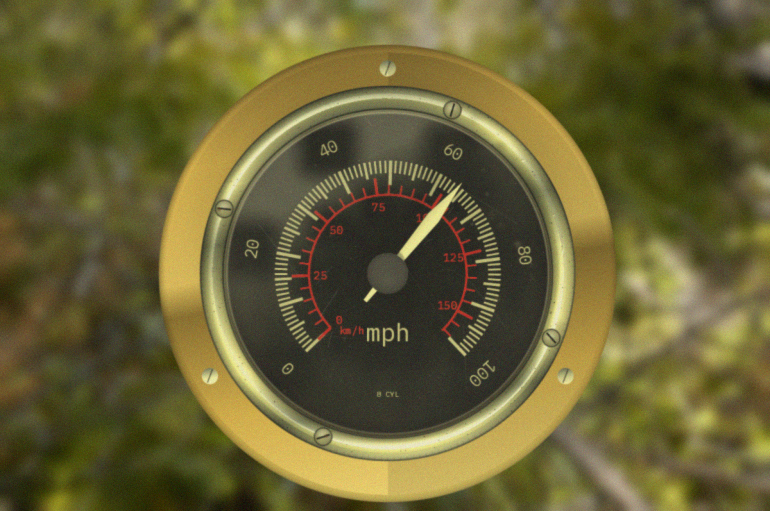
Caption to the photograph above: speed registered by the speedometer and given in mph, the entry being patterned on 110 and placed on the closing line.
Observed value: 64
